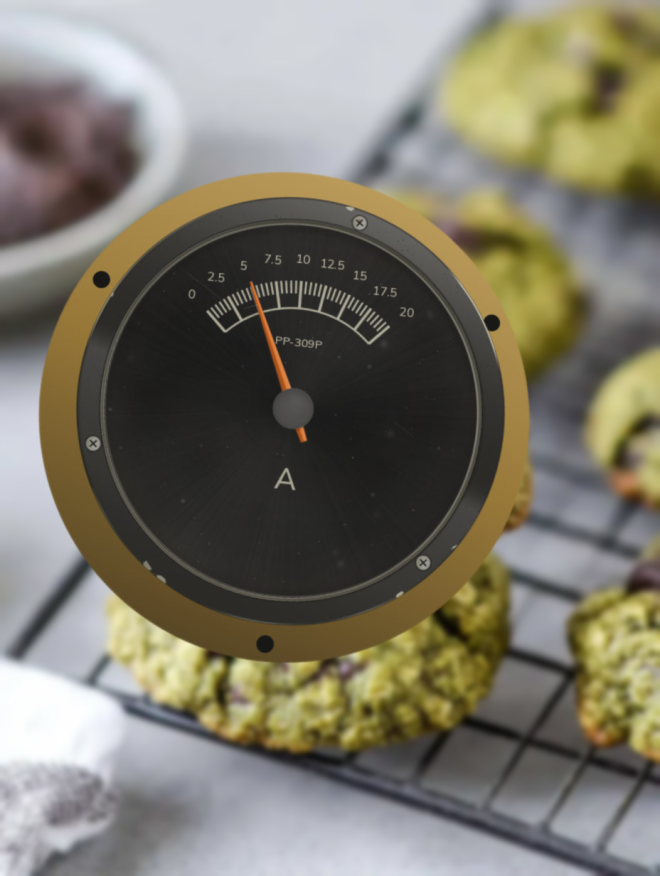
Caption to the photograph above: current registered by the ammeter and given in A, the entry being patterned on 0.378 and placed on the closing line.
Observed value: 5
